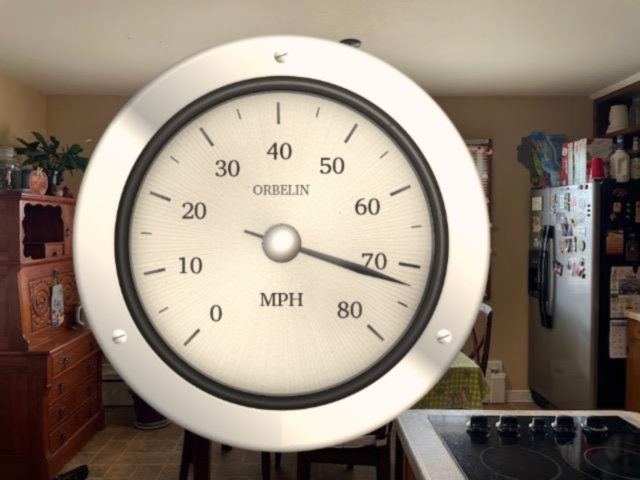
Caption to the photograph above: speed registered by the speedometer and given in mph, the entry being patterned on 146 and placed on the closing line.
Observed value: 72.5
